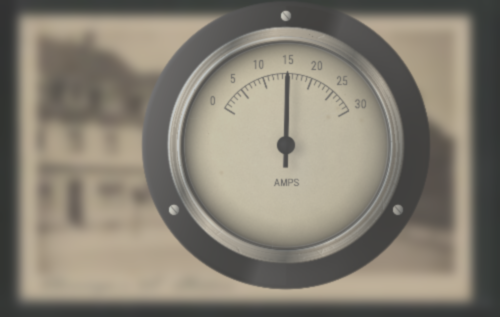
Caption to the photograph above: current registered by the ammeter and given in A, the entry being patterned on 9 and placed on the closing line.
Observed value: 15
